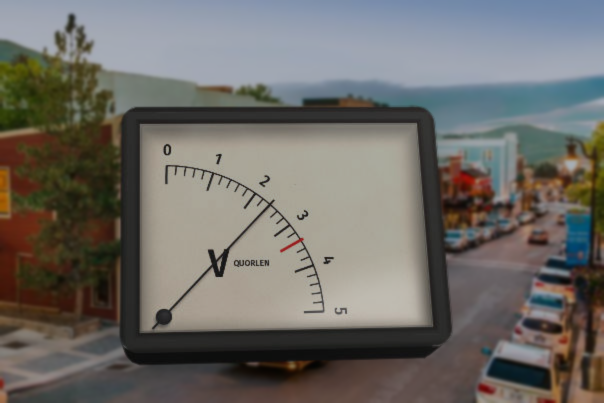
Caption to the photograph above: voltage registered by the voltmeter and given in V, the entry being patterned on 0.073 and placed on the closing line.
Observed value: 2.4
